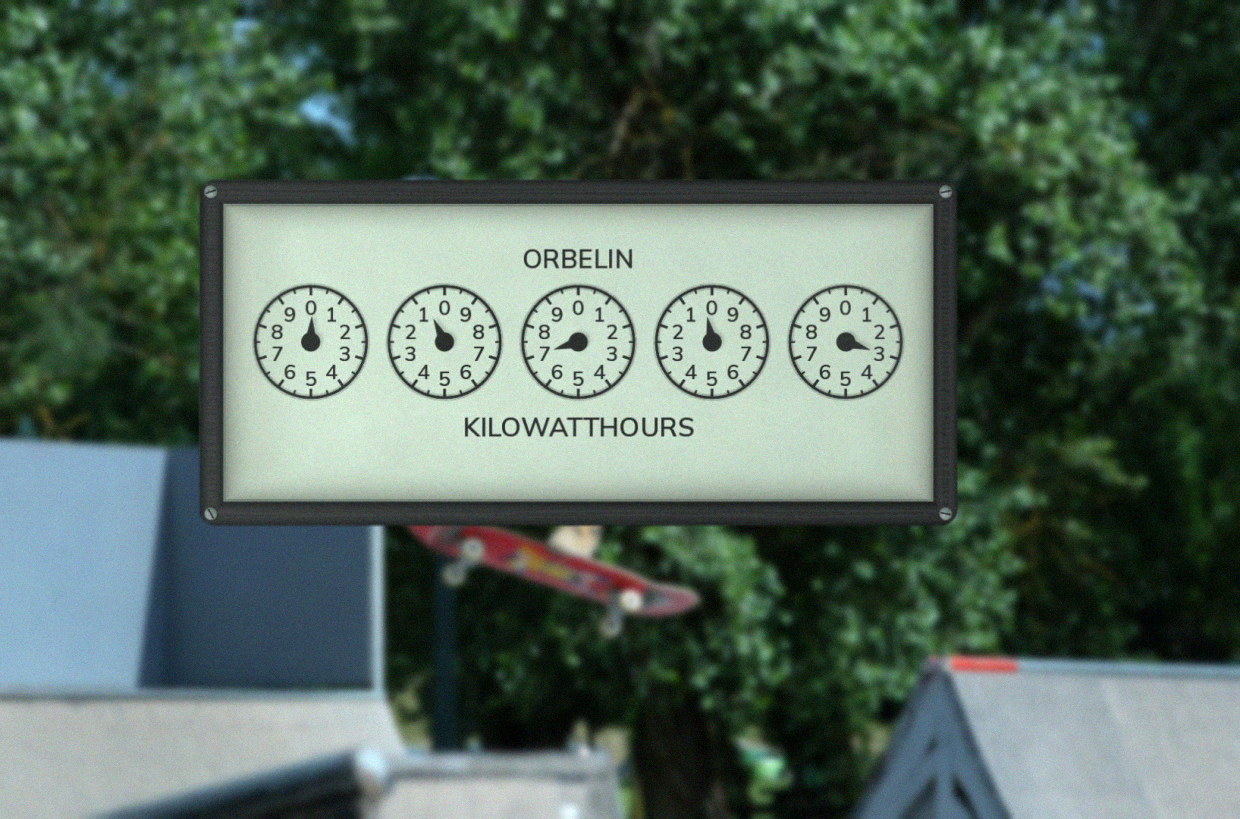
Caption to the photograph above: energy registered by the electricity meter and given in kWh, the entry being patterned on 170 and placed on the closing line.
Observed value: 703
